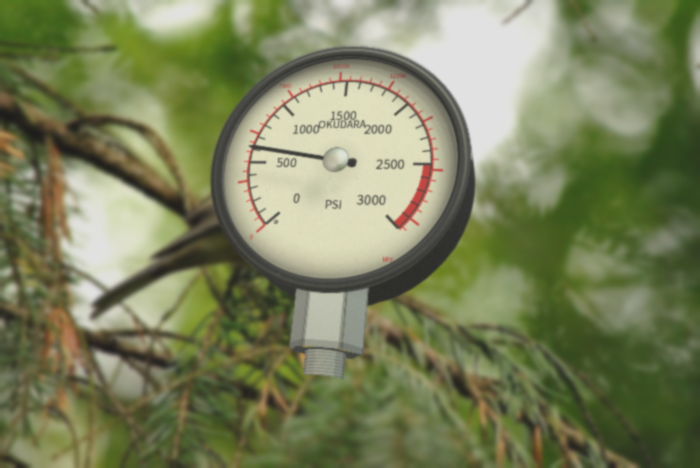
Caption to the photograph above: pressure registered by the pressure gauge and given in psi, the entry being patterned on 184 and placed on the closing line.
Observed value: 600
